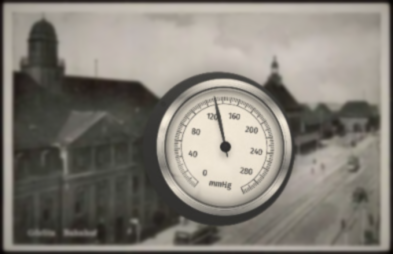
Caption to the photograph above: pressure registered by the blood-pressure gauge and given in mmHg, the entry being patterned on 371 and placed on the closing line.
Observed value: 130
